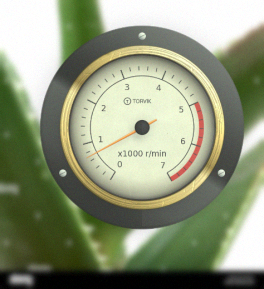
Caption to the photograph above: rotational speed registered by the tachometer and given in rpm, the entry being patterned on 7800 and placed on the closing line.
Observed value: 700
